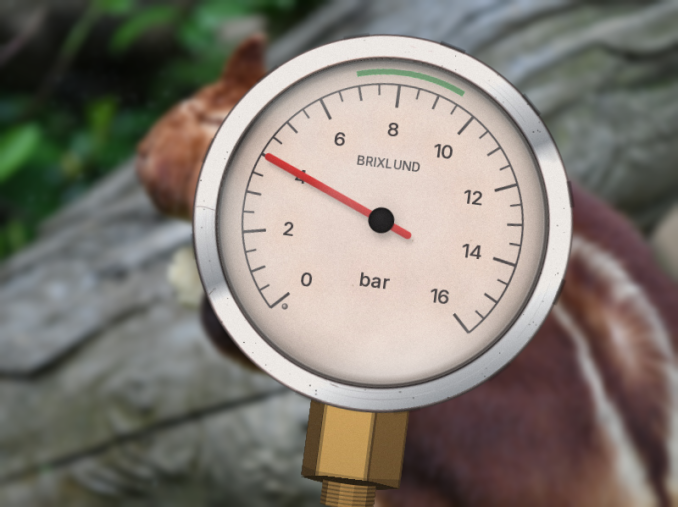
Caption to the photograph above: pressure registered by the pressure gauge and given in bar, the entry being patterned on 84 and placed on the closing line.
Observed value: 4
